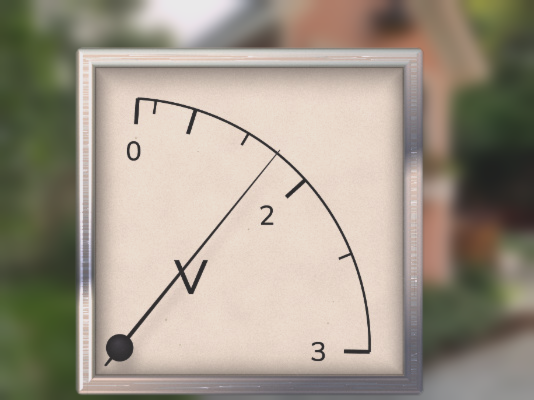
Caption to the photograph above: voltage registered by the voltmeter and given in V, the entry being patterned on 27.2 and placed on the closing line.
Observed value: 1.75
